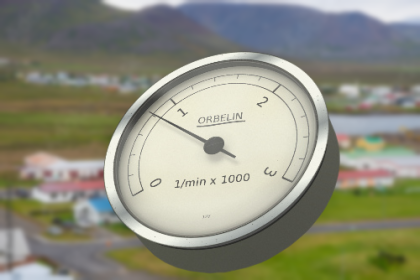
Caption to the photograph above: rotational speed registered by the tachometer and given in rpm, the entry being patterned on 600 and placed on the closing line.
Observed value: 800
